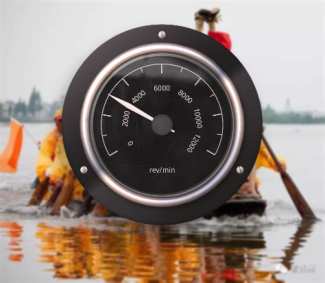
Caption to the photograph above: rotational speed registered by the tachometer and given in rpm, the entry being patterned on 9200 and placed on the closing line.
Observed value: 3000
